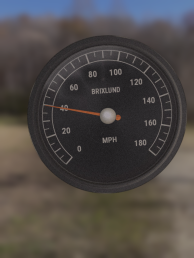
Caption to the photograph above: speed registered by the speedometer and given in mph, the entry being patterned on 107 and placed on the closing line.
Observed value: 40
